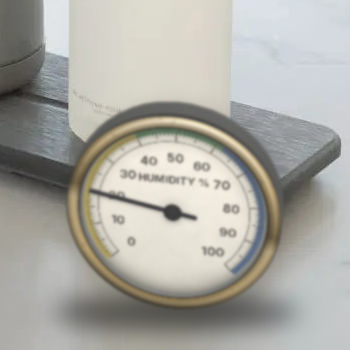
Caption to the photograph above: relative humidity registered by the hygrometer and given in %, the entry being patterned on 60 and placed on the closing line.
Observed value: 20
